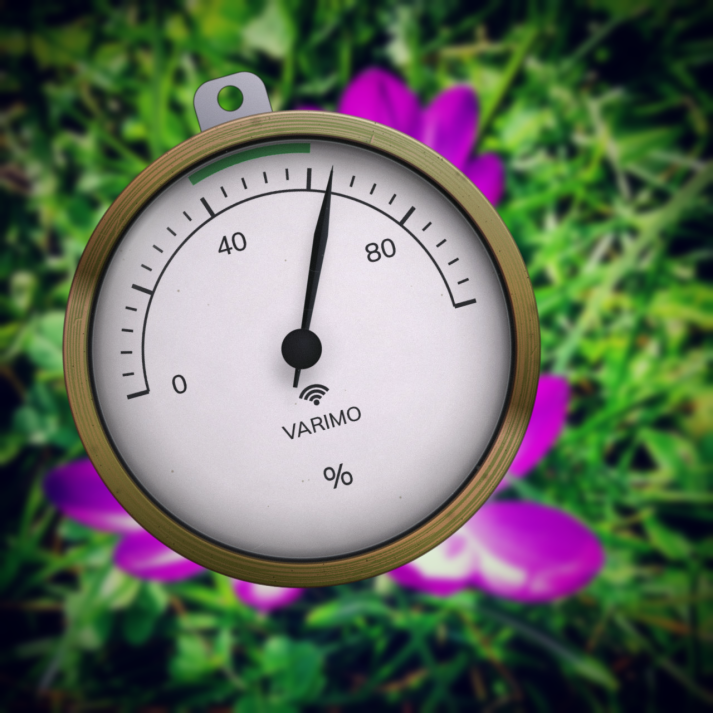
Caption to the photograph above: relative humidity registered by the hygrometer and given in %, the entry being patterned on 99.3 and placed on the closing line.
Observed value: 64
